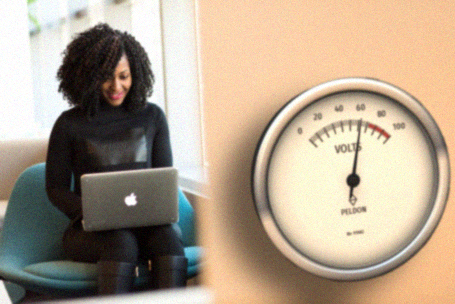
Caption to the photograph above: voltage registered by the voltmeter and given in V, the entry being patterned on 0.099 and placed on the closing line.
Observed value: 60
